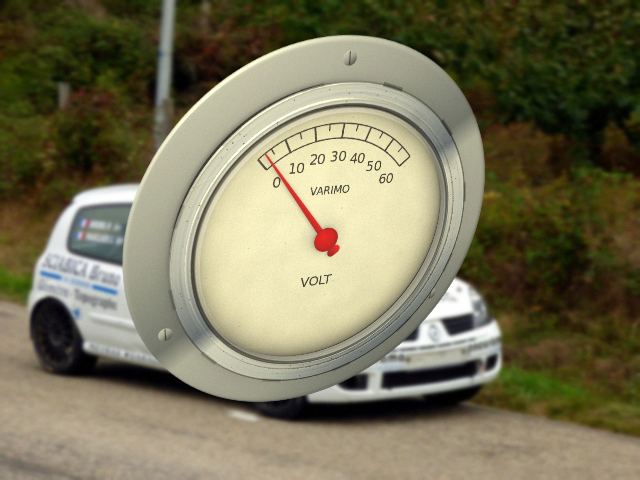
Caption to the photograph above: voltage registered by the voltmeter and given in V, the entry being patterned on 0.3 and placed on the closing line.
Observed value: 2.5
